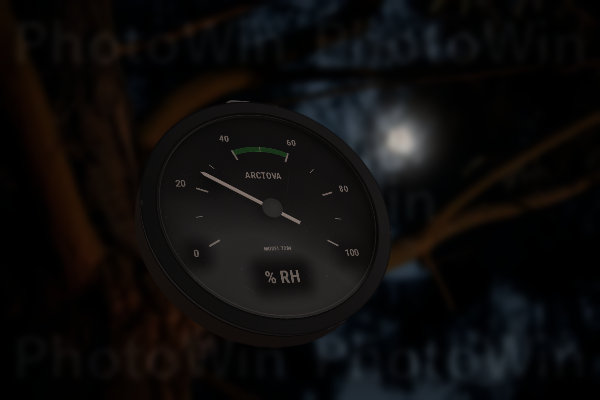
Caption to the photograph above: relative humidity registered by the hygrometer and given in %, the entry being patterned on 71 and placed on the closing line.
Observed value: 25
